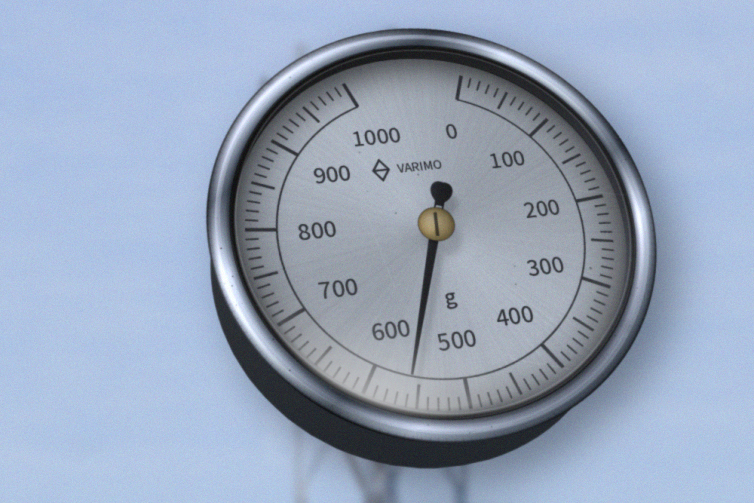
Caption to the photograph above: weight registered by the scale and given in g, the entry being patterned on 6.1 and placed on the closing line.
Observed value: 560
